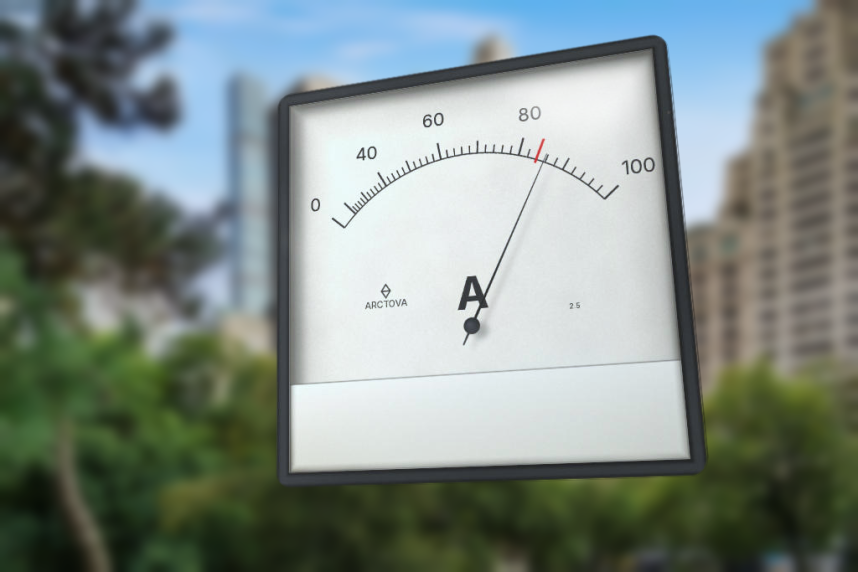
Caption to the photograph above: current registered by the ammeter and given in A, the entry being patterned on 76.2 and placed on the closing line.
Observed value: 86
